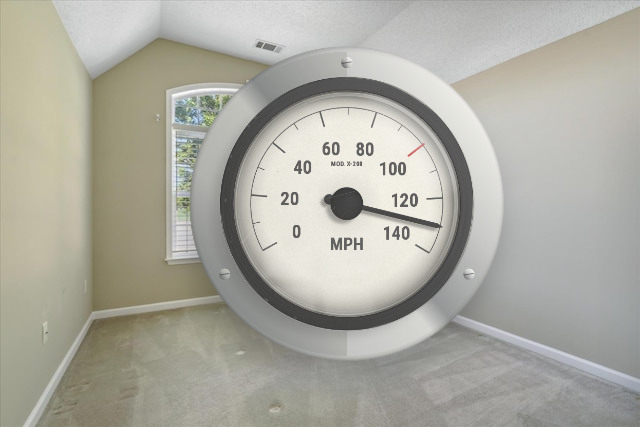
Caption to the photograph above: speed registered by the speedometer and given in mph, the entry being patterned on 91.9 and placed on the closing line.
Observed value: 130
